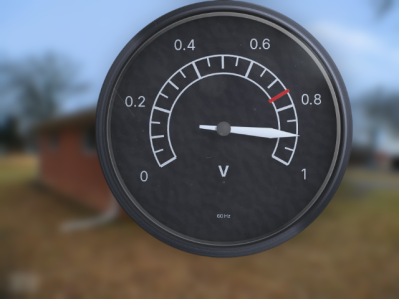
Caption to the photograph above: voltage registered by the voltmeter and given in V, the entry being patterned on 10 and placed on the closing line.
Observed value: 0.9
